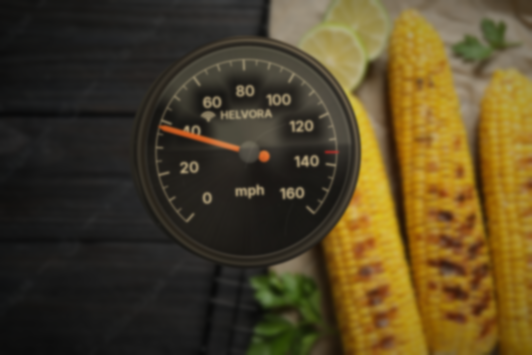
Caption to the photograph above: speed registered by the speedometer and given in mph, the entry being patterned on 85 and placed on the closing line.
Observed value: 37.5
